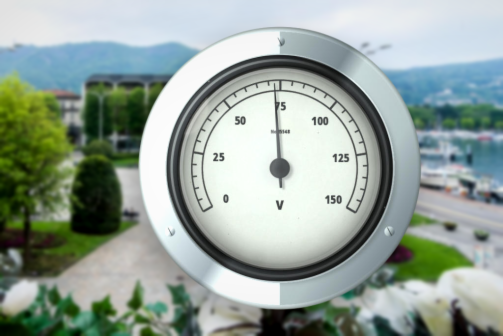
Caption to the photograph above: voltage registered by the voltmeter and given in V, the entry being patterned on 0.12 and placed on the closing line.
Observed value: 72.5
